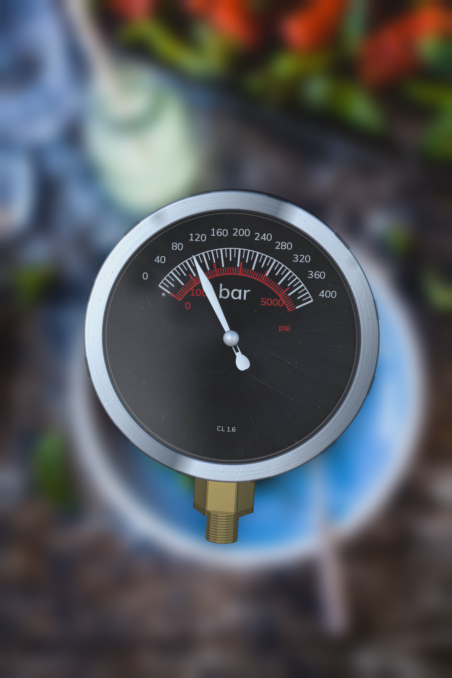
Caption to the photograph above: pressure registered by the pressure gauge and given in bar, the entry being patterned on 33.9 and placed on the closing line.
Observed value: 100
